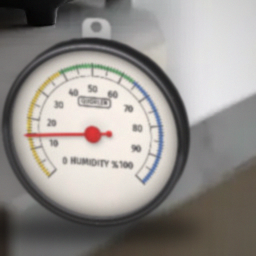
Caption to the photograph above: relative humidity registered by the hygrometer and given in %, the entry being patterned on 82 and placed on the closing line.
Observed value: 15
